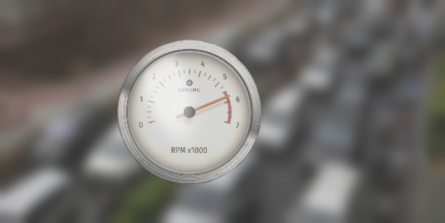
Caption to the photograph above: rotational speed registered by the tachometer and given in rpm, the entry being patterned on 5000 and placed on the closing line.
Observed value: 5750
